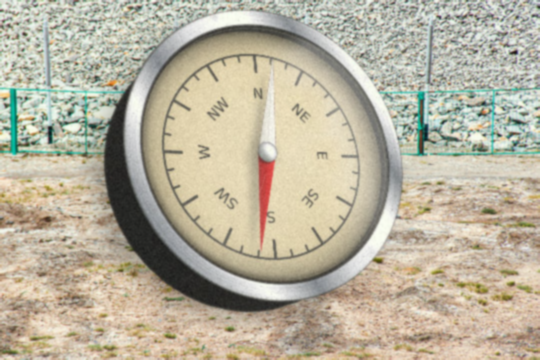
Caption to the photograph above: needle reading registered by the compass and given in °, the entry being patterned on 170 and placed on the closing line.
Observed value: 190
